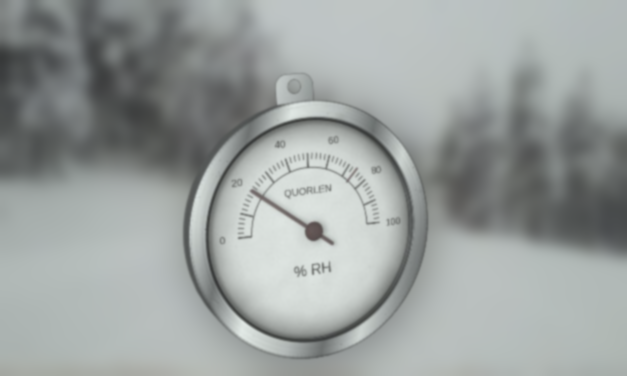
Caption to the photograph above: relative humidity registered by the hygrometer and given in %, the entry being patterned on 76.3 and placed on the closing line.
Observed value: 20
